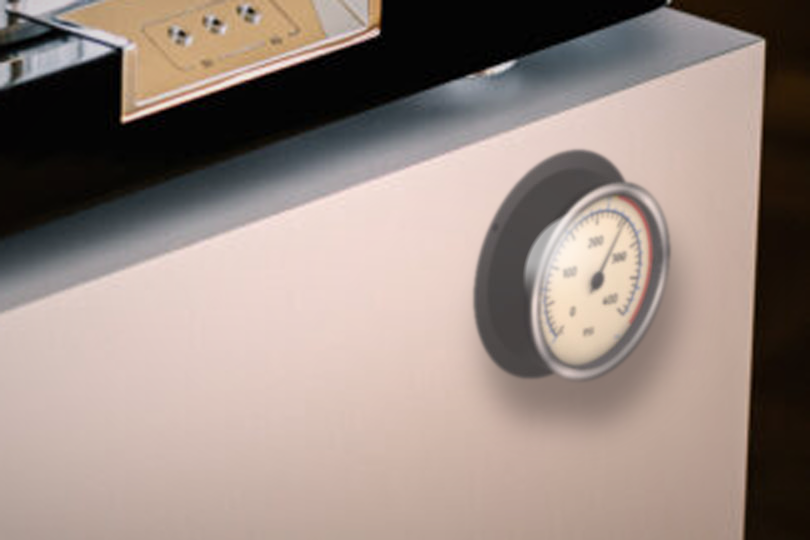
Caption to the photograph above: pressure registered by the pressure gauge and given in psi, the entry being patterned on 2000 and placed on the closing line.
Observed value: 250
